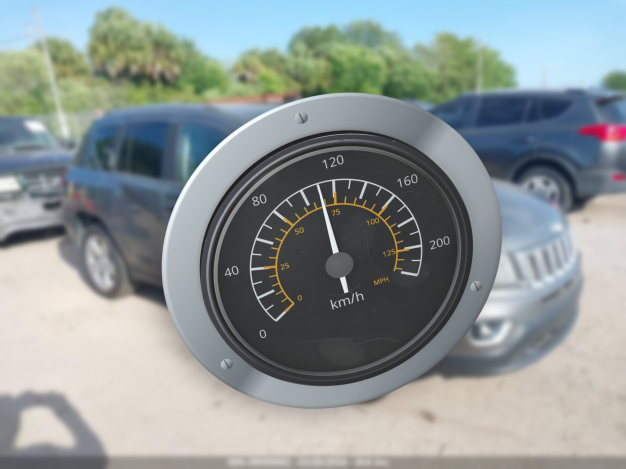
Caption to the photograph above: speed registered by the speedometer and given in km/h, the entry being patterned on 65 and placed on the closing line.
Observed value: 110
